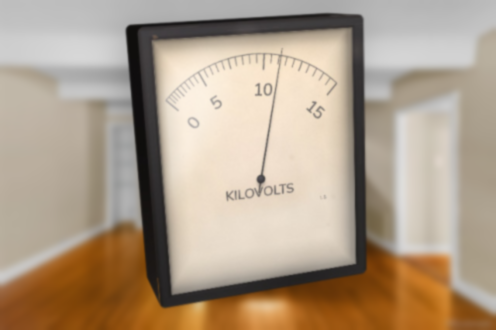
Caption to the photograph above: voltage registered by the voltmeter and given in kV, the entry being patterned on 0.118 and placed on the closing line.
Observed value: 11
